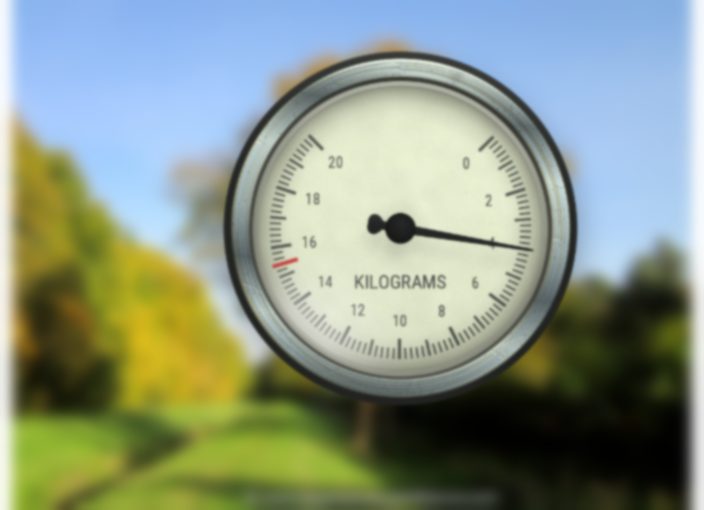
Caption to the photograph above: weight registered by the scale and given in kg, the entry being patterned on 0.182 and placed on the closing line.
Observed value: 4
